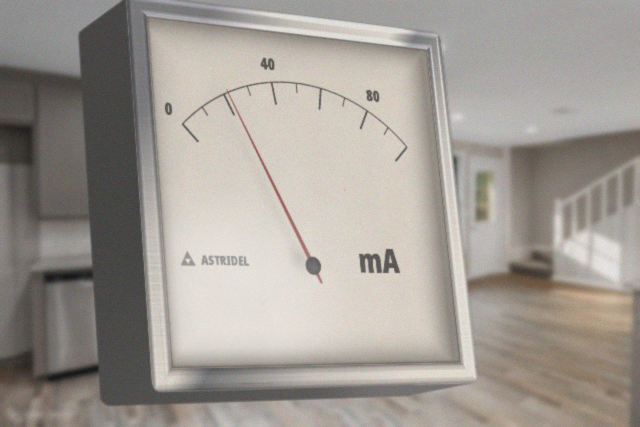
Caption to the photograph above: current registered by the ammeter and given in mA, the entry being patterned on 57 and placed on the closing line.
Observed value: 20
